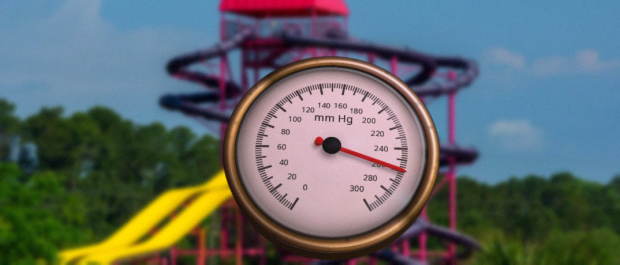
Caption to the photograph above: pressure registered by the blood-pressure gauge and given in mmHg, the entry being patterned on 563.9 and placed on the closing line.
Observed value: 260
